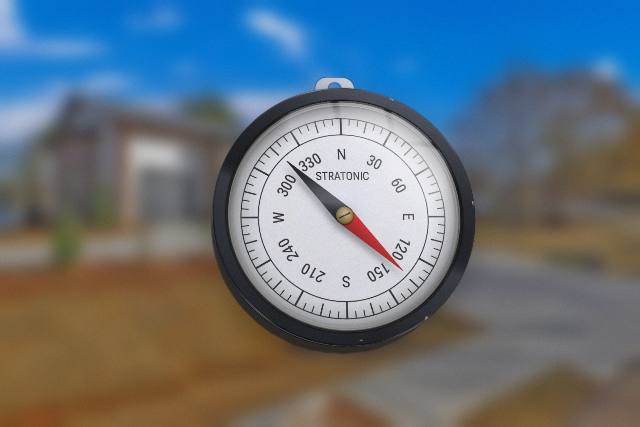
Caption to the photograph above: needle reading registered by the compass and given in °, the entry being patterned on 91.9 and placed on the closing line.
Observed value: 135
